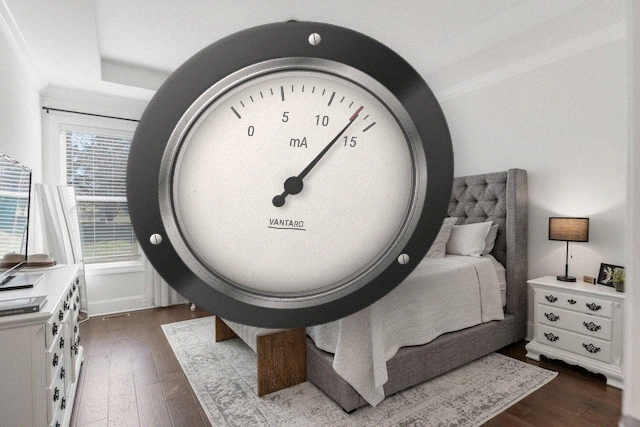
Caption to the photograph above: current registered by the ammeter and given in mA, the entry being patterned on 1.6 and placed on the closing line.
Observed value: 13
